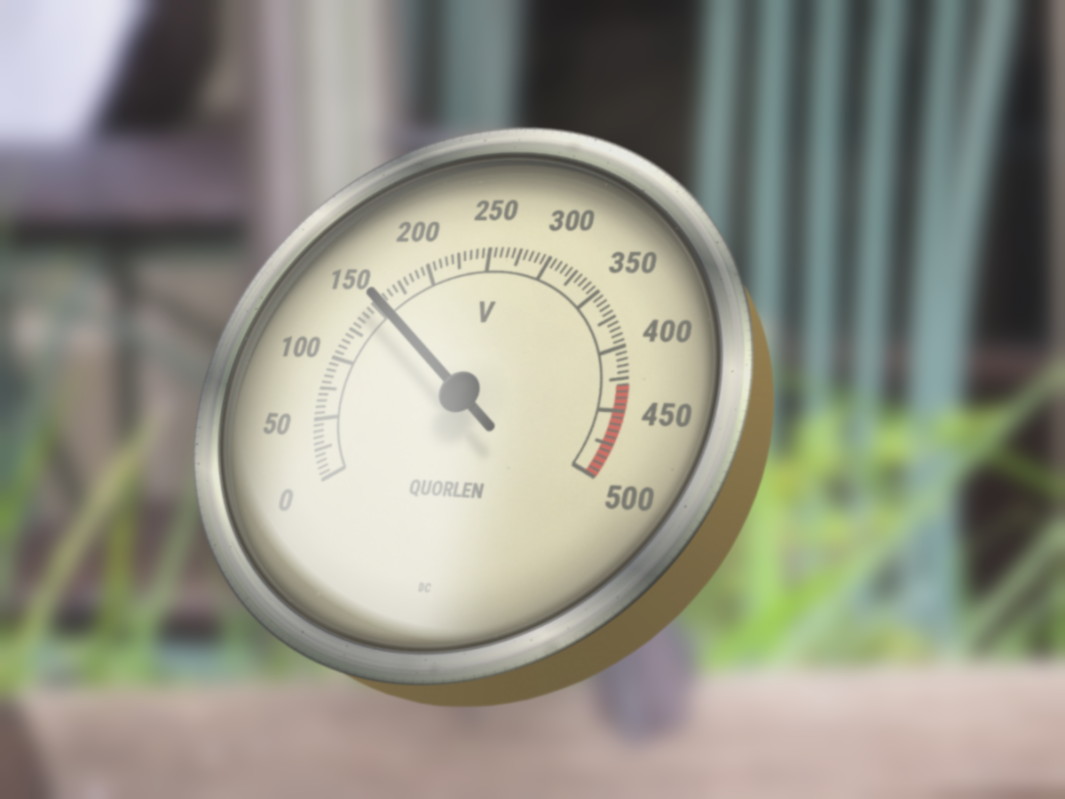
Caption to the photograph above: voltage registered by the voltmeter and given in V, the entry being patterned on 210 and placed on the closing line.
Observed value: 155
